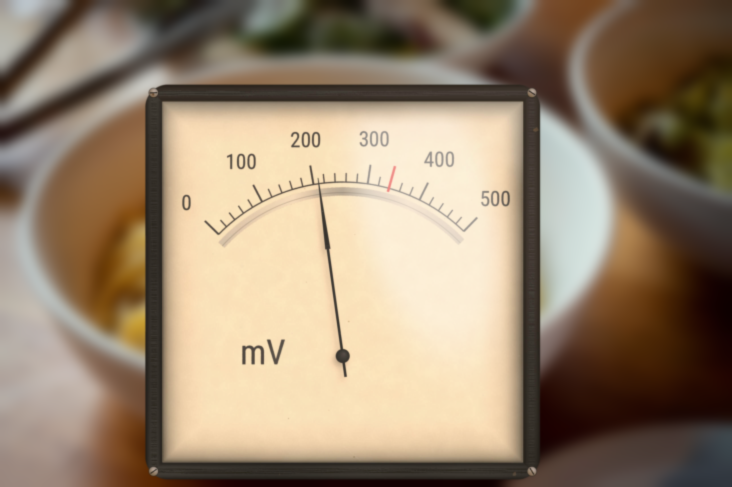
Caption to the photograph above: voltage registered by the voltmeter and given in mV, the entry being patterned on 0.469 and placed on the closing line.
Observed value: 210
